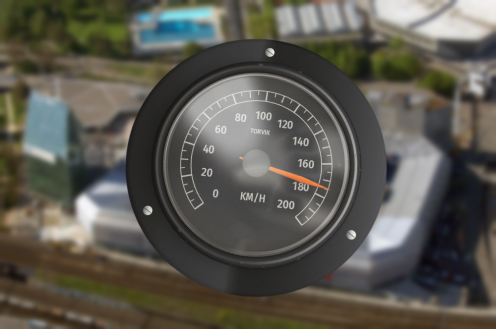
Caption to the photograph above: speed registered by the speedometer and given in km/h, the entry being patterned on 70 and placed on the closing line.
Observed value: 175
